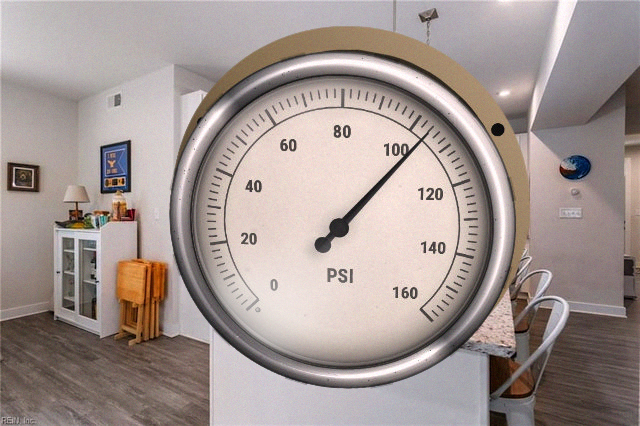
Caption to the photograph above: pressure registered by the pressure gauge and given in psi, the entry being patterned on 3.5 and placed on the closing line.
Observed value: 104
